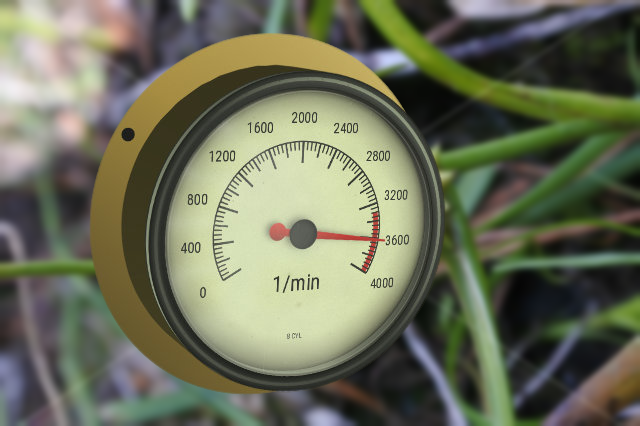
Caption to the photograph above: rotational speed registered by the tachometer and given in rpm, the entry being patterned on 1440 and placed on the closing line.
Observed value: 3600
